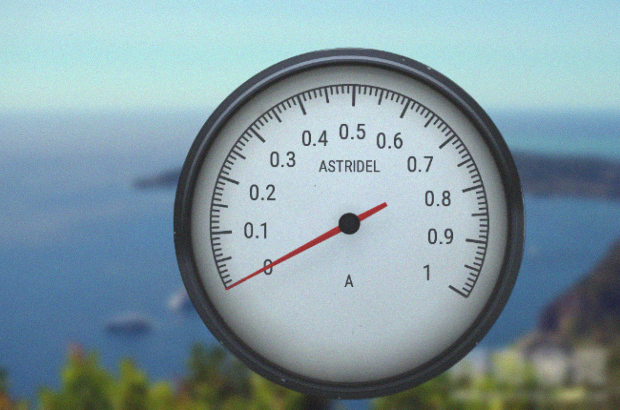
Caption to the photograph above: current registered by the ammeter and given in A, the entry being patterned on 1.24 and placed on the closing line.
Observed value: 0
